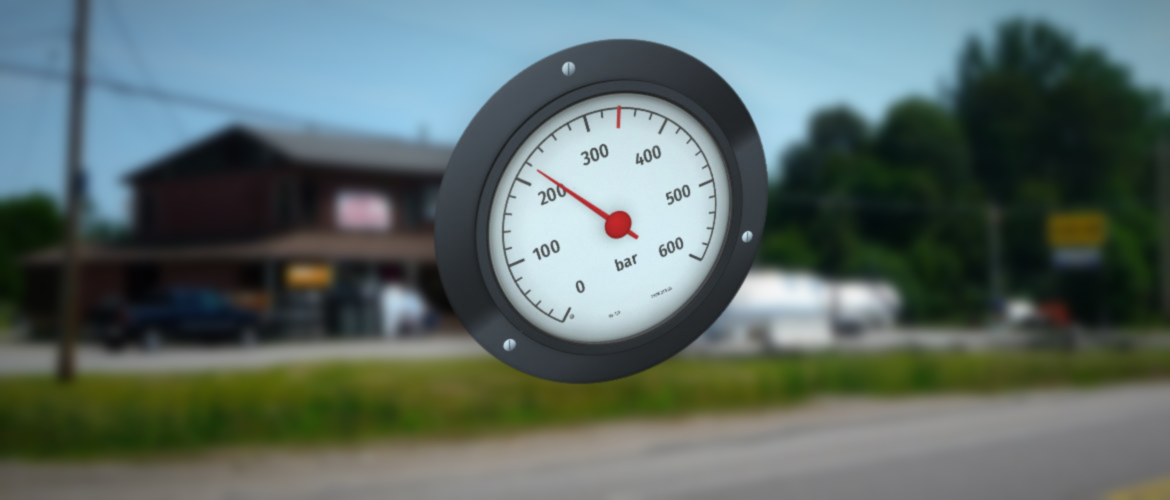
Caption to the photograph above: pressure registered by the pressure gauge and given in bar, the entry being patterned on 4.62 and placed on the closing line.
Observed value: 220
